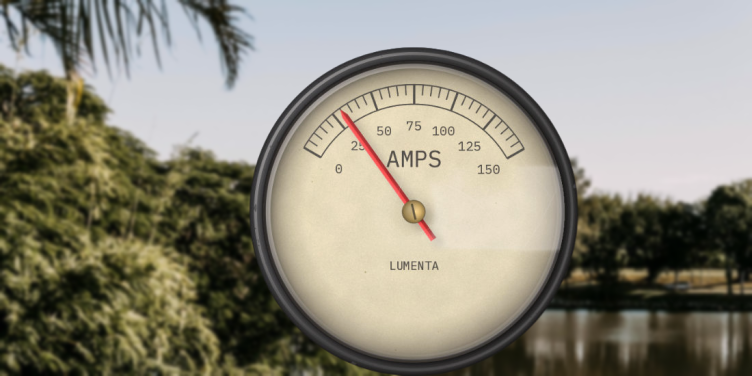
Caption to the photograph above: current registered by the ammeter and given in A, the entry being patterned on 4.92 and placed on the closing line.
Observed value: 30
